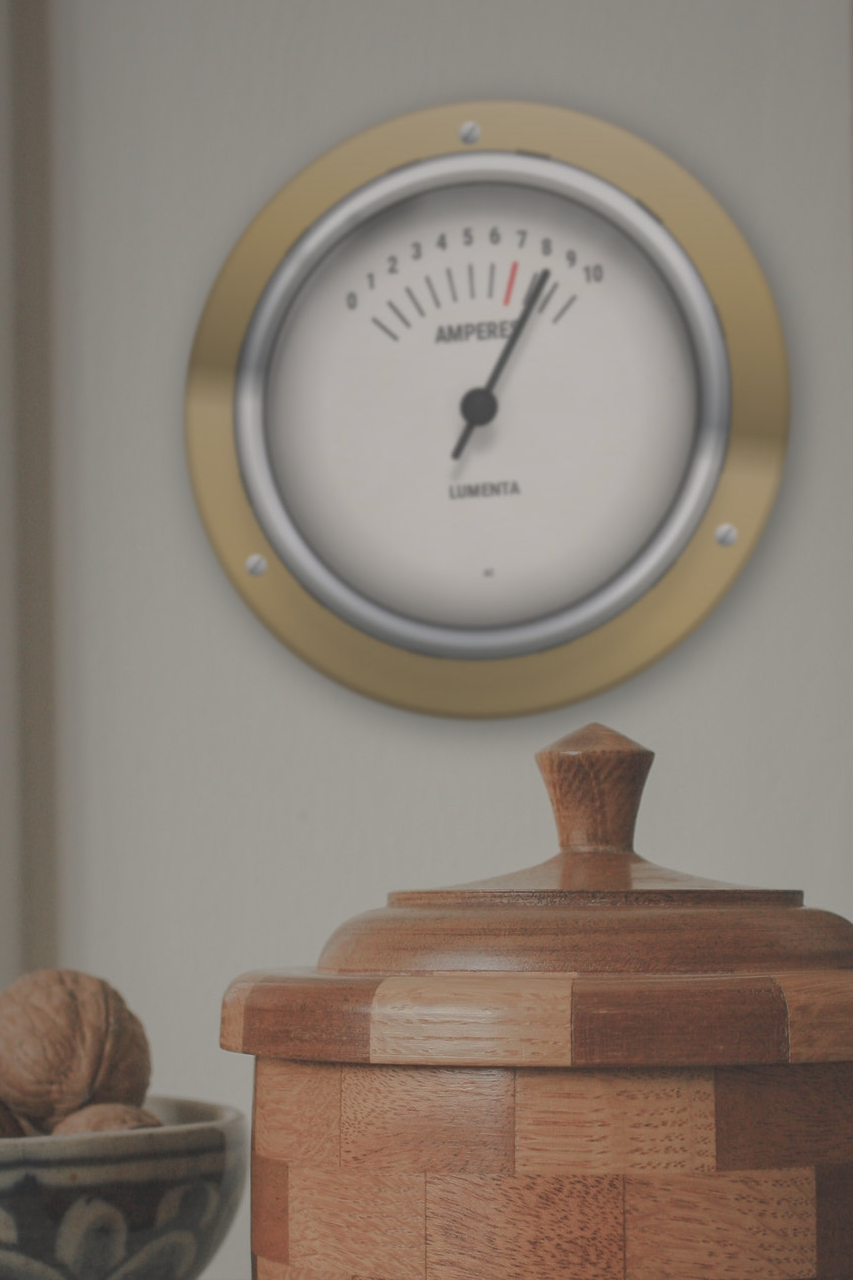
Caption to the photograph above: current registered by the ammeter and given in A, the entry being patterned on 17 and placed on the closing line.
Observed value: 8.5
